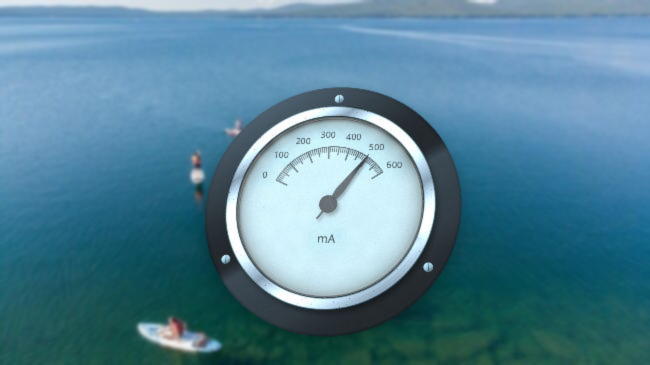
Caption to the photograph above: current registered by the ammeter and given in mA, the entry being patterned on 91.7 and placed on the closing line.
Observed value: 500
